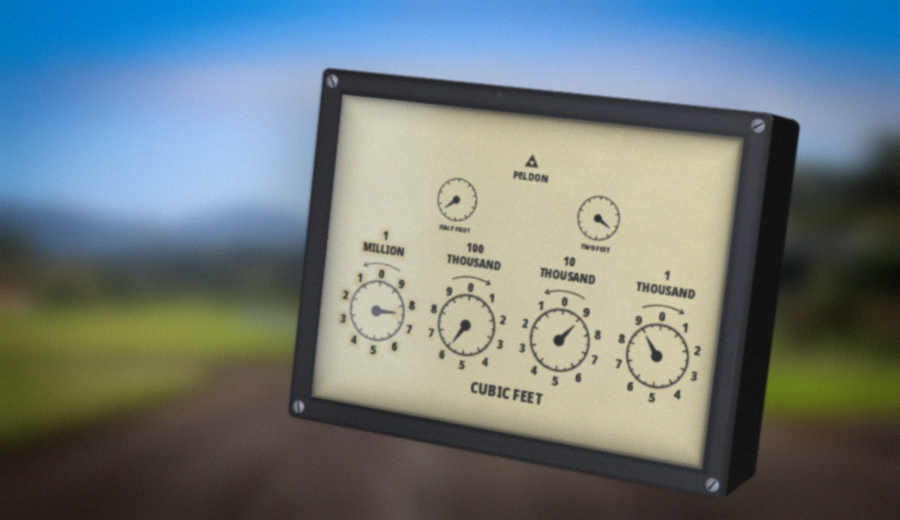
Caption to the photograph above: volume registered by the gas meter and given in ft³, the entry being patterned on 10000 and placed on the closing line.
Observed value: 758900
